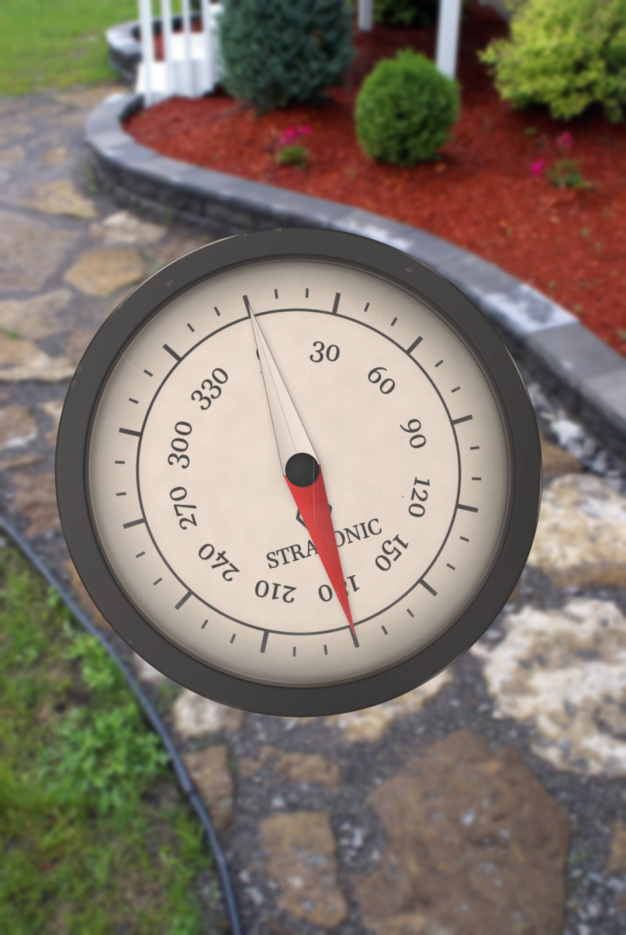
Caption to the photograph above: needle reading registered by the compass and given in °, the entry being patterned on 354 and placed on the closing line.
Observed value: 180
